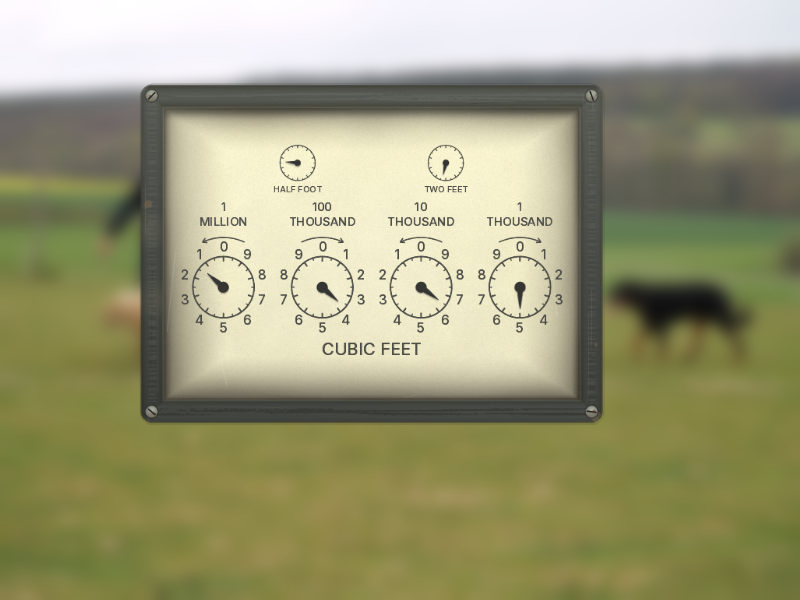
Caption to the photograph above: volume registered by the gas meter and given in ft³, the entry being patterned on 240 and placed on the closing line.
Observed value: 136500
